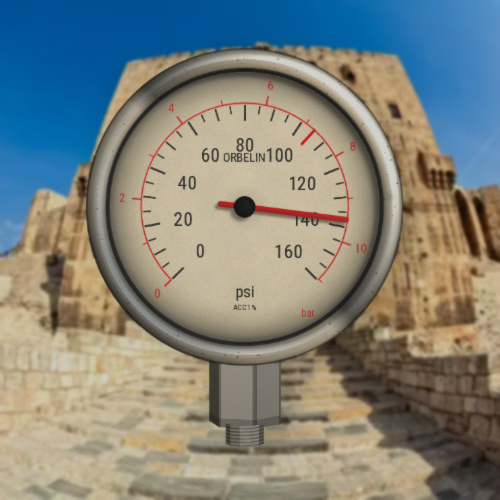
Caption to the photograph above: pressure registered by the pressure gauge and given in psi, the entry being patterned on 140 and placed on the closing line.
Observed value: 137.5
